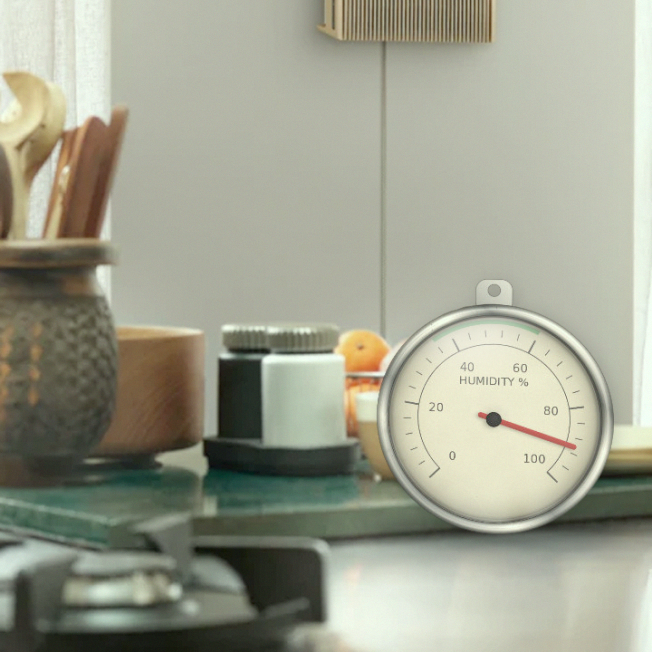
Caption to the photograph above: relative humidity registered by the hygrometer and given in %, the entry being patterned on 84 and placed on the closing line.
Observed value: 90
